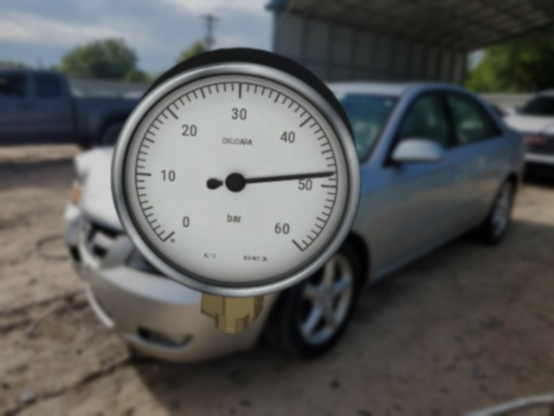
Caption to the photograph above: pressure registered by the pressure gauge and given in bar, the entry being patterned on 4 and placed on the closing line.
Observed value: 48
